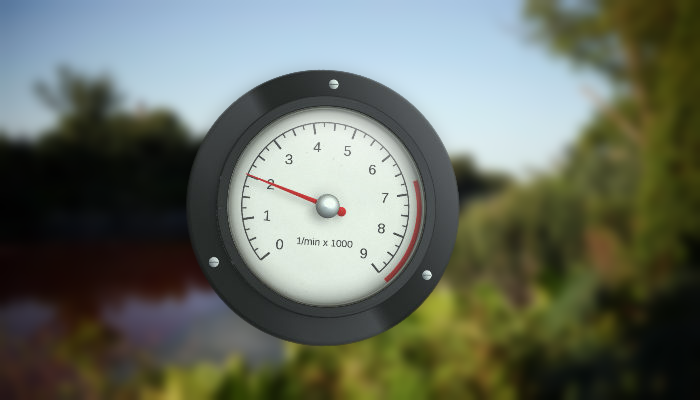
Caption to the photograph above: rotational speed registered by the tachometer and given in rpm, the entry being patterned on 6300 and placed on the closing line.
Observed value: 2000
